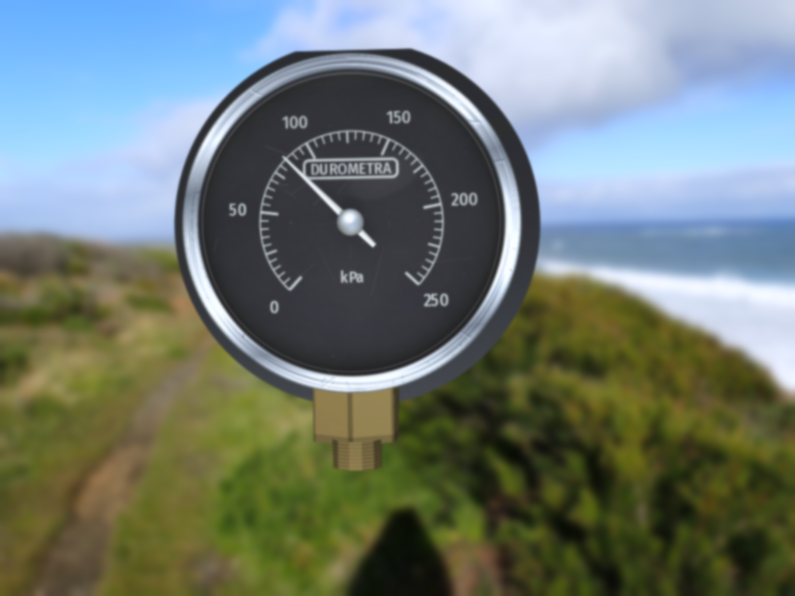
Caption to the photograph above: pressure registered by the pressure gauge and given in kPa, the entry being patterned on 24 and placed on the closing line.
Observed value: 85
